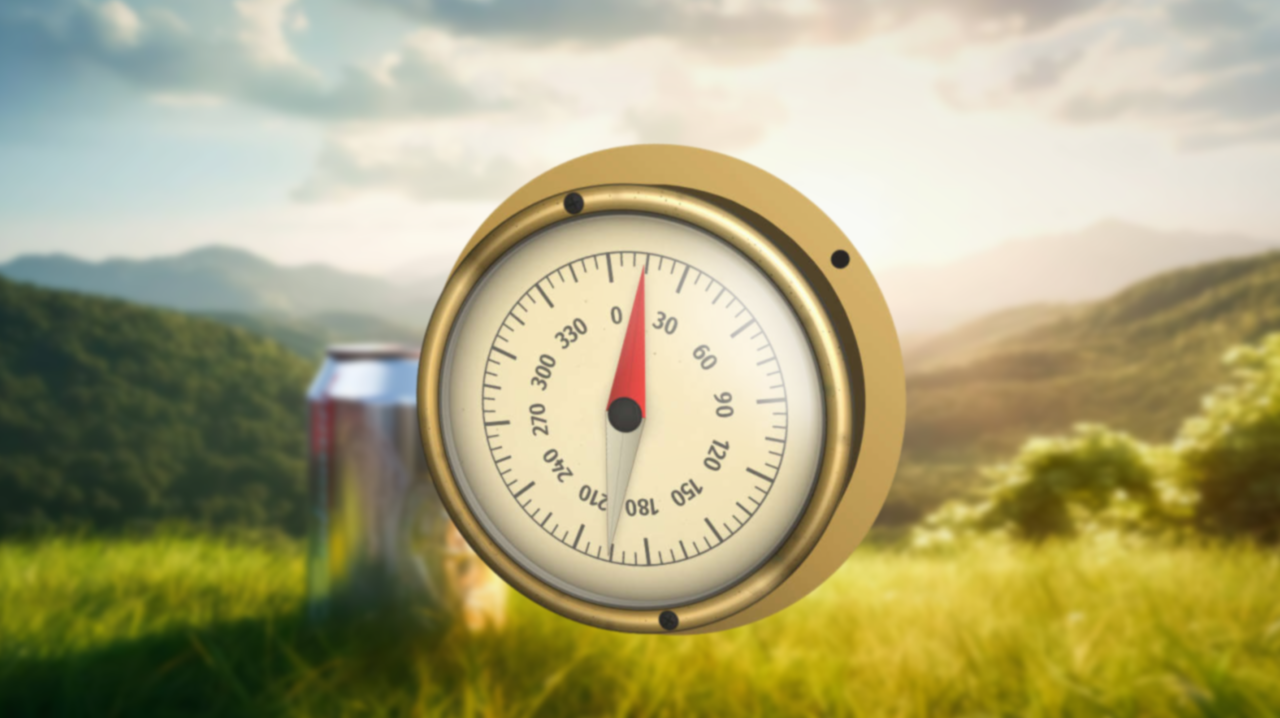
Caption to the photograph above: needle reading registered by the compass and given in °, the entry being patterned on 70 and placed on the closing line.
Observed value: 15
